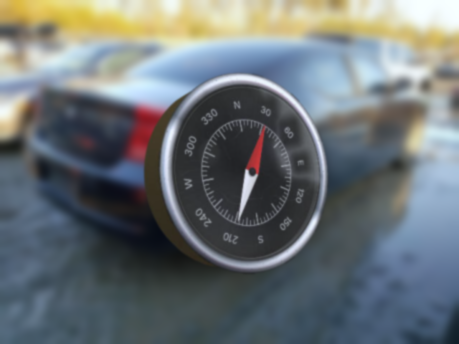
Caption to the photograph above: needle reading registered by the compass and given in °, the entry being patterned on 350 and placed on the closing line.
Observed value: 30
